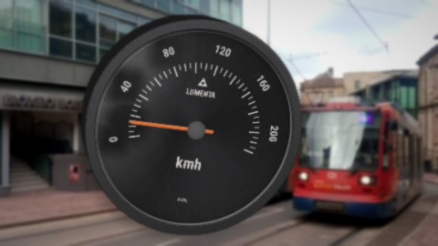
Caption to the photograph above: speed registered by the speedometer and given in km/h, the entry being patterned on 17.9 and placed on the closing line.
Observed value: 15
